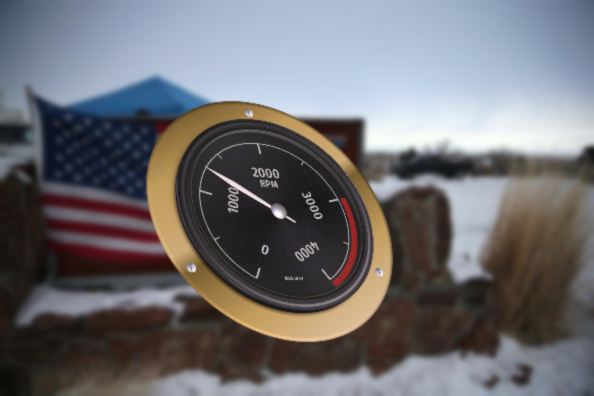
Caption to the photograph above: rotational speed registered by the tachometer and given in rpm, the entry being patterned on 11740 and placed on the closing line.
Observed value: 1250
